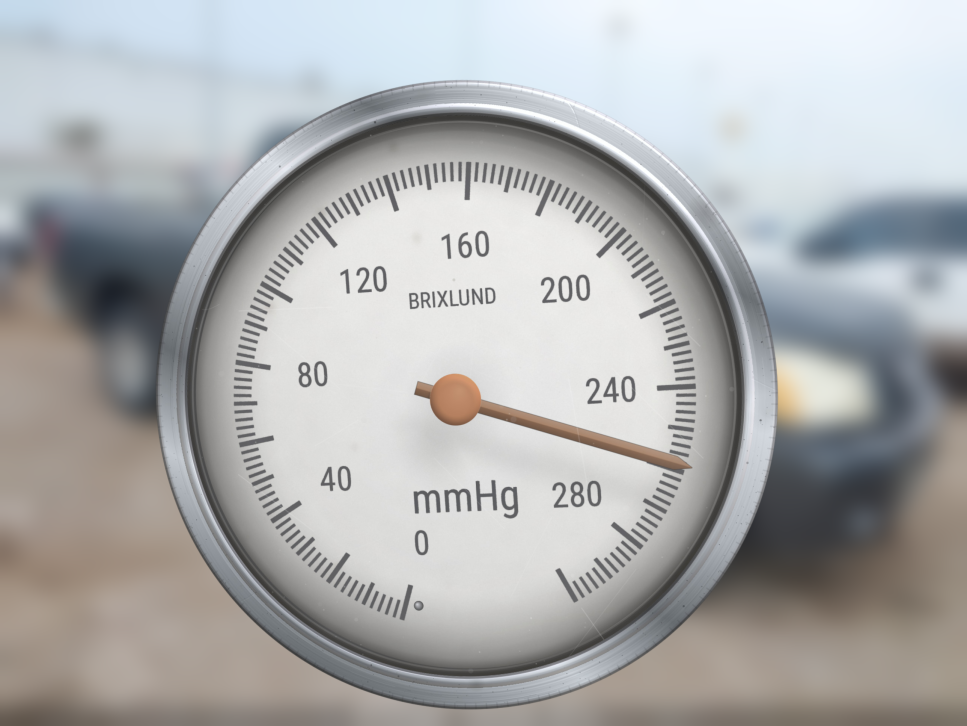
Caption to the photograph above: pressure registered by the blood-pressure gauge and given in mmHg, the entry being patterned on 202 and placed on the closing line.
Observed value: 258
